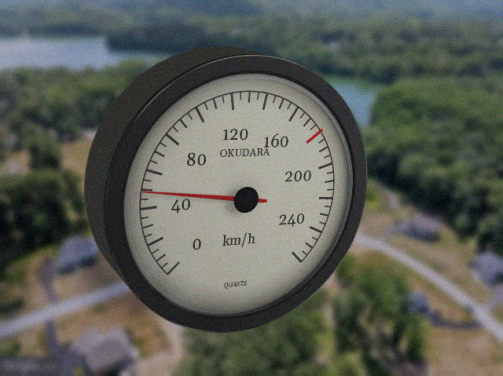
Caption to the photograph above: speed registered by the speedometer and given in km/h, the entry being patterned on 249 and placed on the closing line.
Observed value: 50
